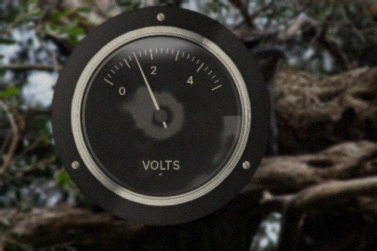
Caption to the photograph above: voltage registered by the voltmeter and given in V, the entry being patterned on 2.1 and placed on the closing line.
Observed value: 1.4
